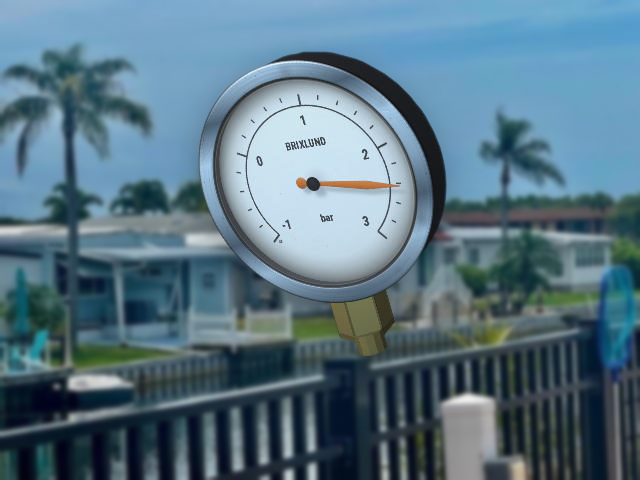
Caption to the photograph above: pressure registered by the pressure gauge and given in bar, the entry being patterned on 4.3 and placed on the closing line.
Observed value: 2.4
